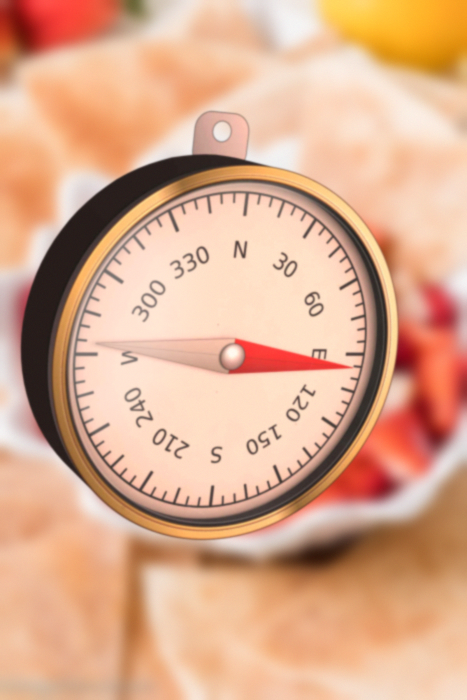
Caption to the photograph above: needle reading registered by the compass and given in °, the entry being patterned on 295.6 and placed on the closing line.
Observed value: 95
